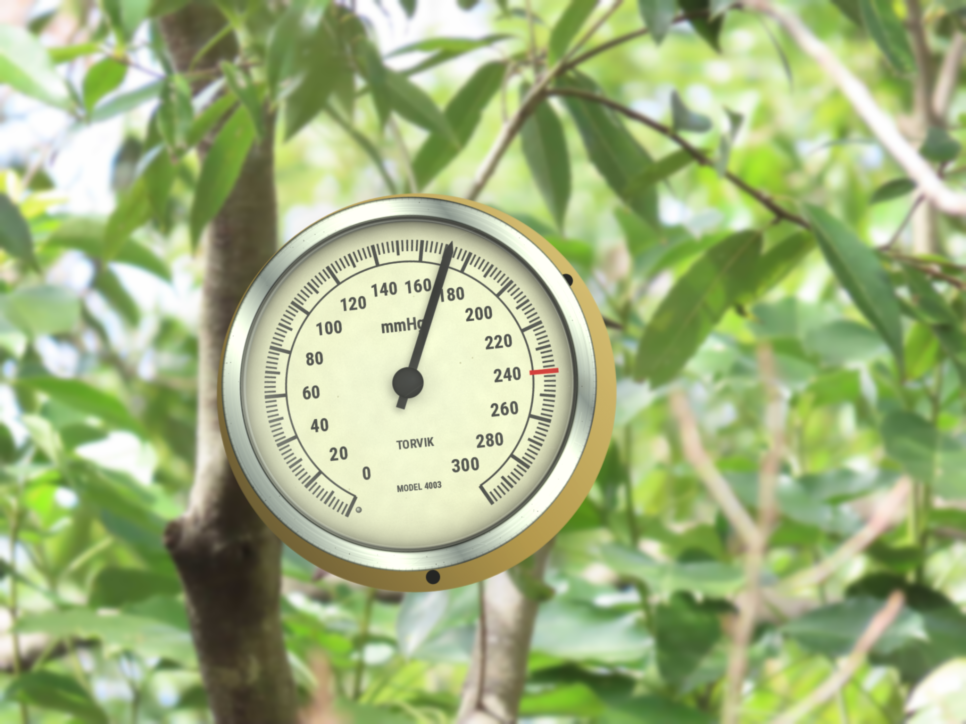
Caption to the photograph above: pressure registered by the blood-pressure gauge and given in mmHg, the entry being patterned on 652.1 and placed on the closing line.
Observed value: 172
